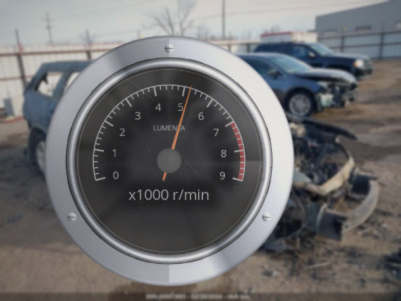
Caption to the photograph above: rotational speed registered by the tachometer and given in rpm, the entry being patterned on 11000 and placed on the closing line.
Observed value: 5200
